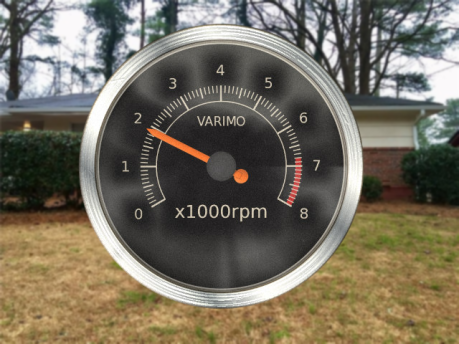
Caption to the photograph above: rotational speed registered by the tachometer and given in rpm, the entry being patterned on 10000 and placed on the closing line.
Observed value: 1900
